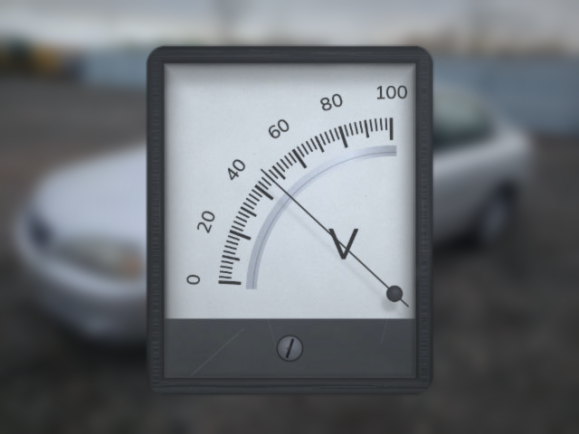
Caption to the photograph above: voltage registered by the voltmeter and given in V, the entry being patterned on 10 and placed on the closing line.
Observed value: 46
